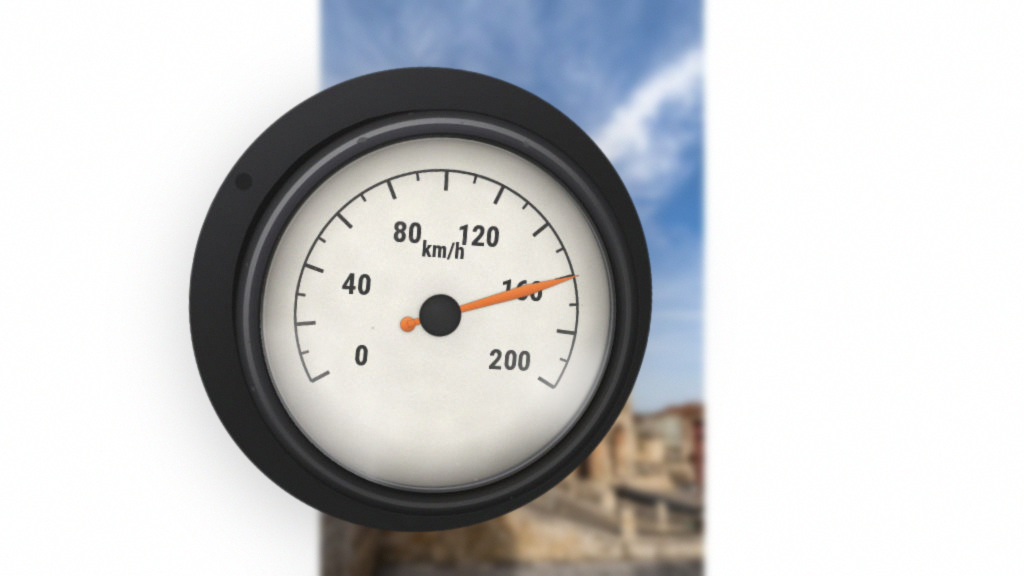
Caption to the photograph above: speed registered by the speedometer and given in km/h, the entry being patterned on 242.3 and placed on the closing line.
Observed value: 160
